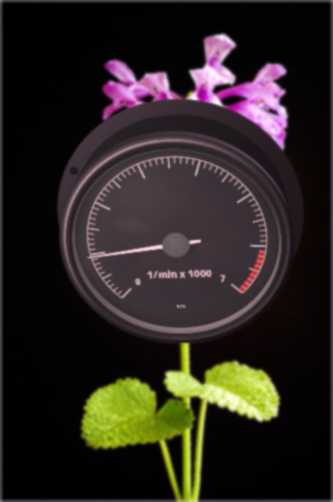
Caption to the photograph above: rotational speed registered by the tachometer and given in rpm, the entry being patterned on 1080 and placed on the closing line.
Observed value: 1000
